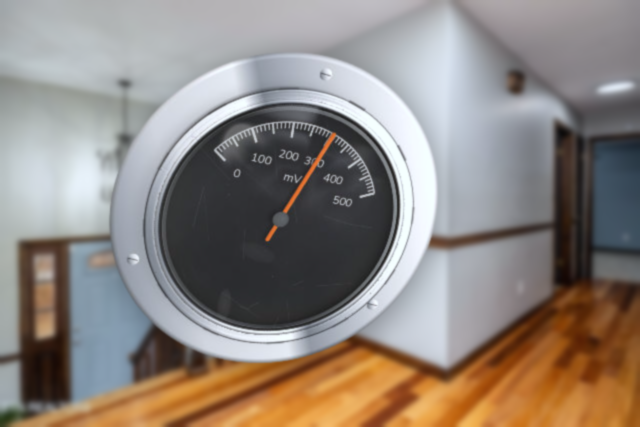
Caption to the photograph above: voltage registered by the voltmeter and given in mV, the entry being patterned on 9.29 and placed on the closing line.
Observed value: 300
